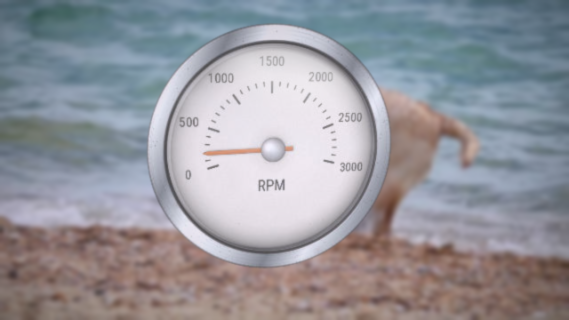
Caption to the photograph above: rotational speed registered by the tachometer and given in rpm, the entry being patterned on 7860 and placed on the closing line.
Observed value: 200
